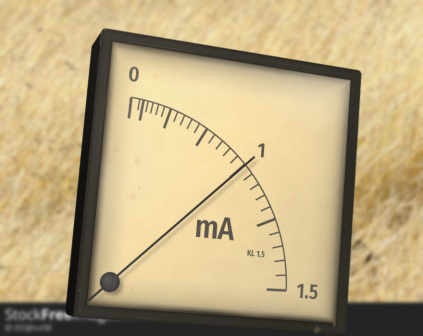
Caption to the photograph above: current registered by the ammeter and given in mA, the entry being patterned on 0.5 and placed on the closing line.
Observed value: 1
